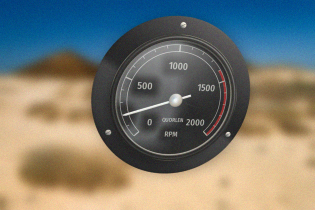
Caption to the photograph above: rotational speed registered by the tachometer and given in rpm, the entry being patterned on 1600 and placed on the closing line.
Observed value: 200
